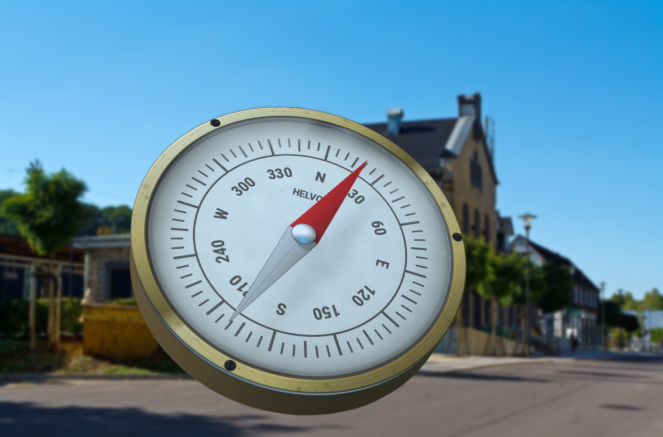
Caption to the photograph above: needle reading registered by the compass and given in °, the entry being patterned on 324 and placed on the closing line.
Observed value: 20
